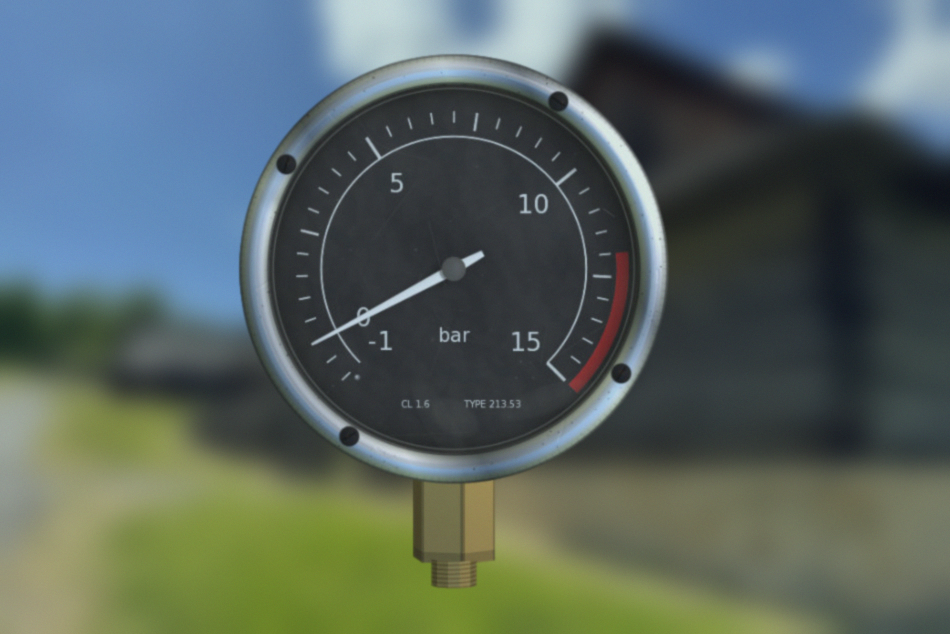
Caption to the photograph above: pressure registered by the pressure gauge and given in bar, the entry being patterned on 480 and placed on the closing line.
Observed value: 0
